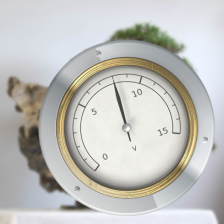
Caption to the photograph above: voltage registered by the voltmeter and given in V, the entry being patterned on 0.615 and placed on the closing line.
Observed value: 8
